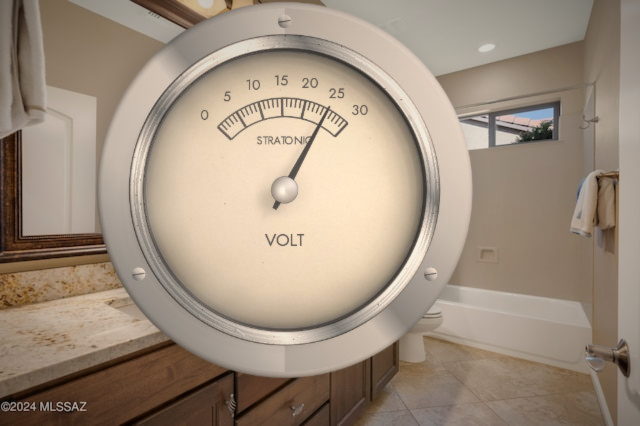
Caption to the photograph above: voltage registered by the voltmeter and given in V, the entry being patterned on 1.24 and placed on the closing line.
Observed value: 25
